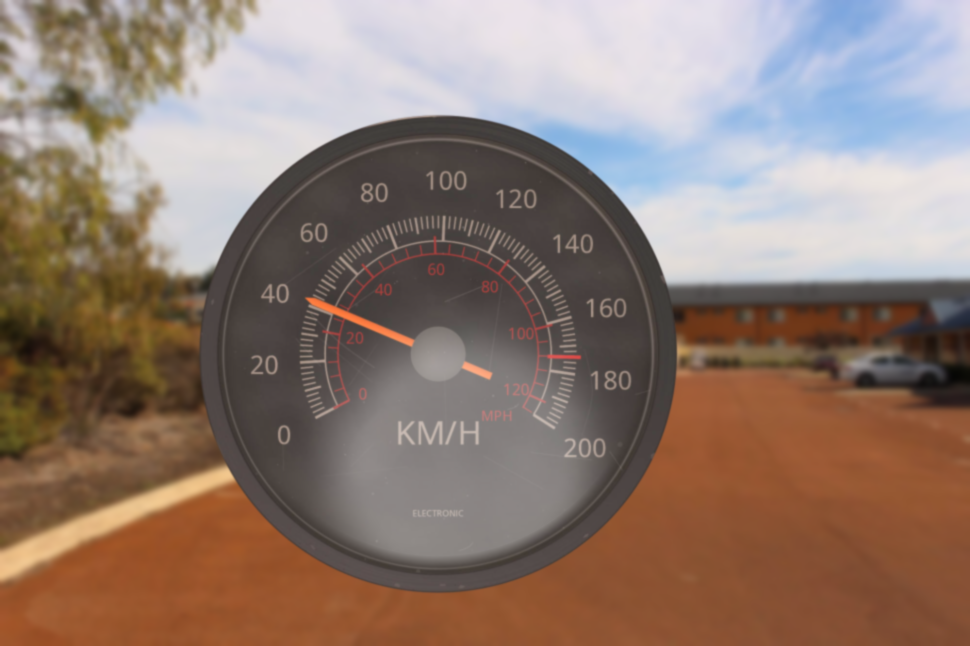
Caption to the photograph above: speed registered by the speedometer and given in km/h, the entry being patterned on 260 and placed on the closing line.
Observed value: 42
